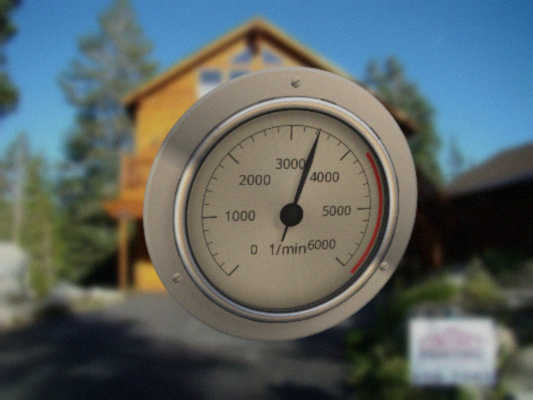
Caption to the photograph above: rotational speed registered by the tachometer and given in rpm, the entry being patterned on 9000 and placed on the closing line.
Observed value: 3400
